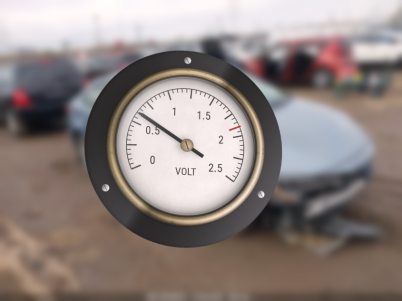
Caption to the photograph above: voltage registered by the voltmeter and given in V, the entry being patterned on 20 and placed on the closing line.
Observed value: 0.6
